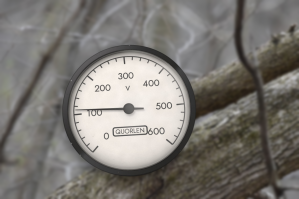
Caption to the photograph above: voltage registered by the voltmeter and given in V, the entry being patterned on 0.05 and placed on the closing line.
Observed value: 110
